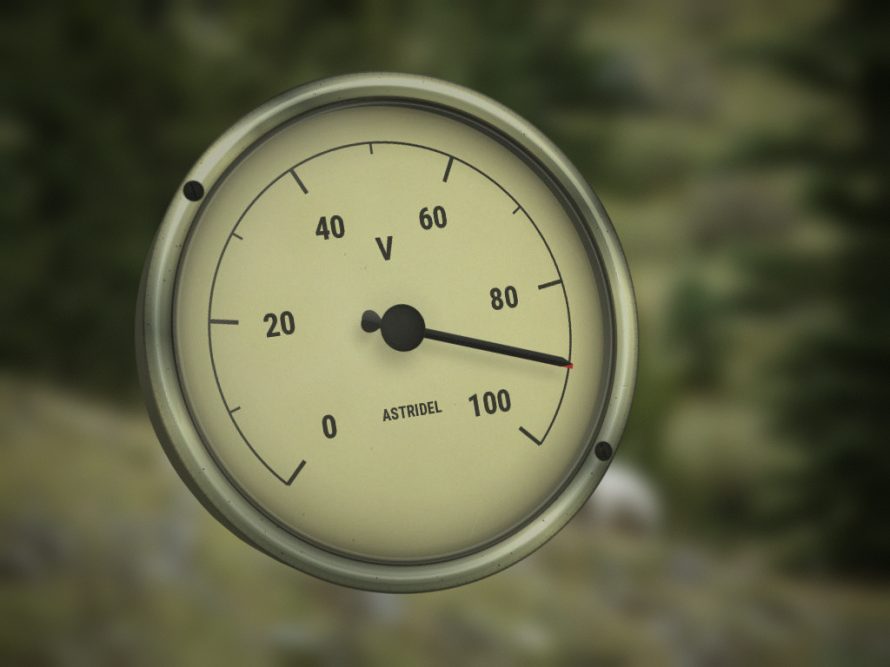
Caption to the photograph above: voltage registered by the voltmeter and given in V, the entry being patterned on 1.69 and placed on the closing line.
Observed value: 90
